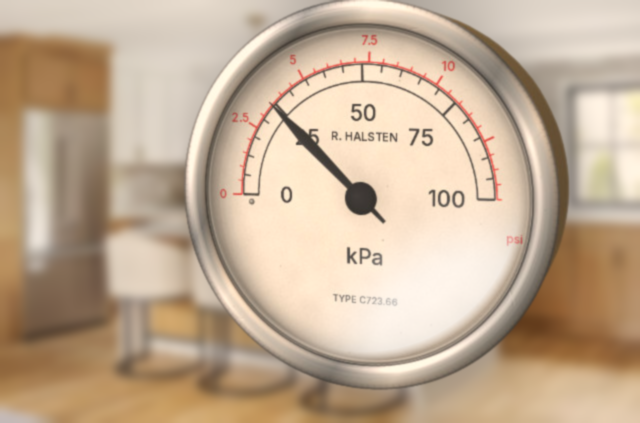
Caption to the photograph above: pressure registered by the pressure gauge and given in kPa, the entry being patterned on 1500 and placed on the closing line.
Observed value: 25
